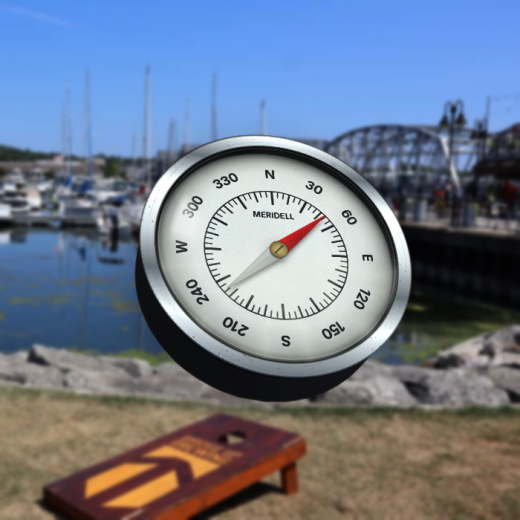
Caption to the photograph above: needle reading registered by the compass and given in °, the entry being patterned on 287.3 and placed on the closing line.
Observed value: 50
